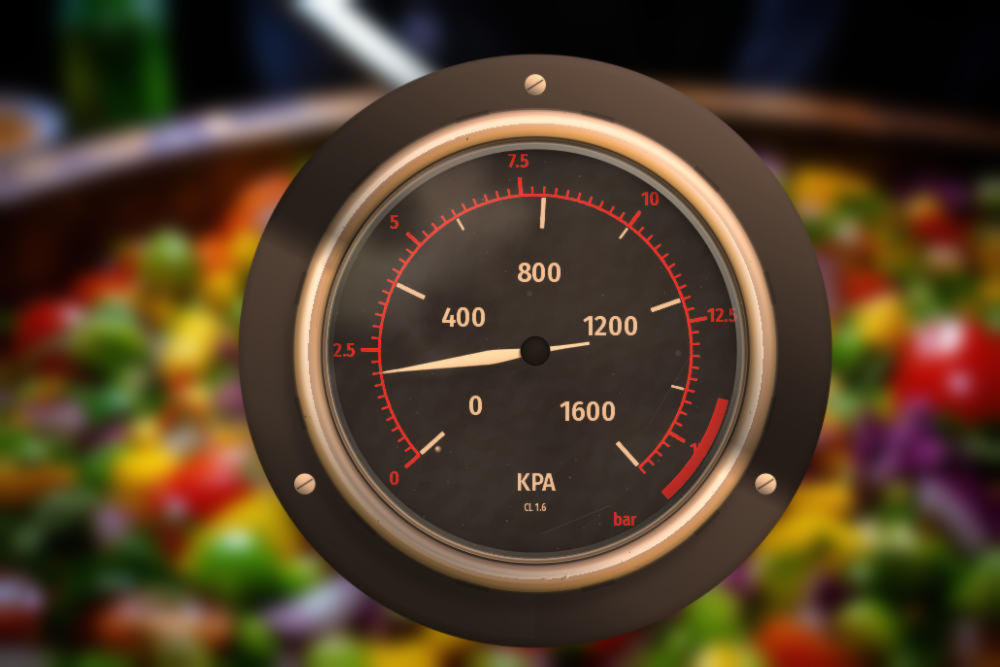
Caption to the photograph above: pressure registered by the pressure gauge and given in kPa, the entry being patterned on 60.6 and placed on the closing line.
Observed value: 200
